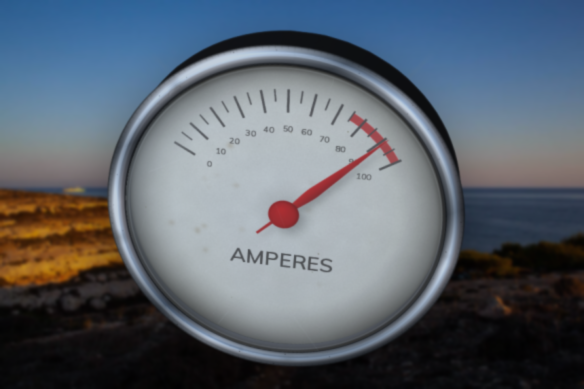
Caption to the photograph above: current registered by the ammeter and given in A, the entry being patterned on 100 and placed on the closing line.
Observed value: 90
